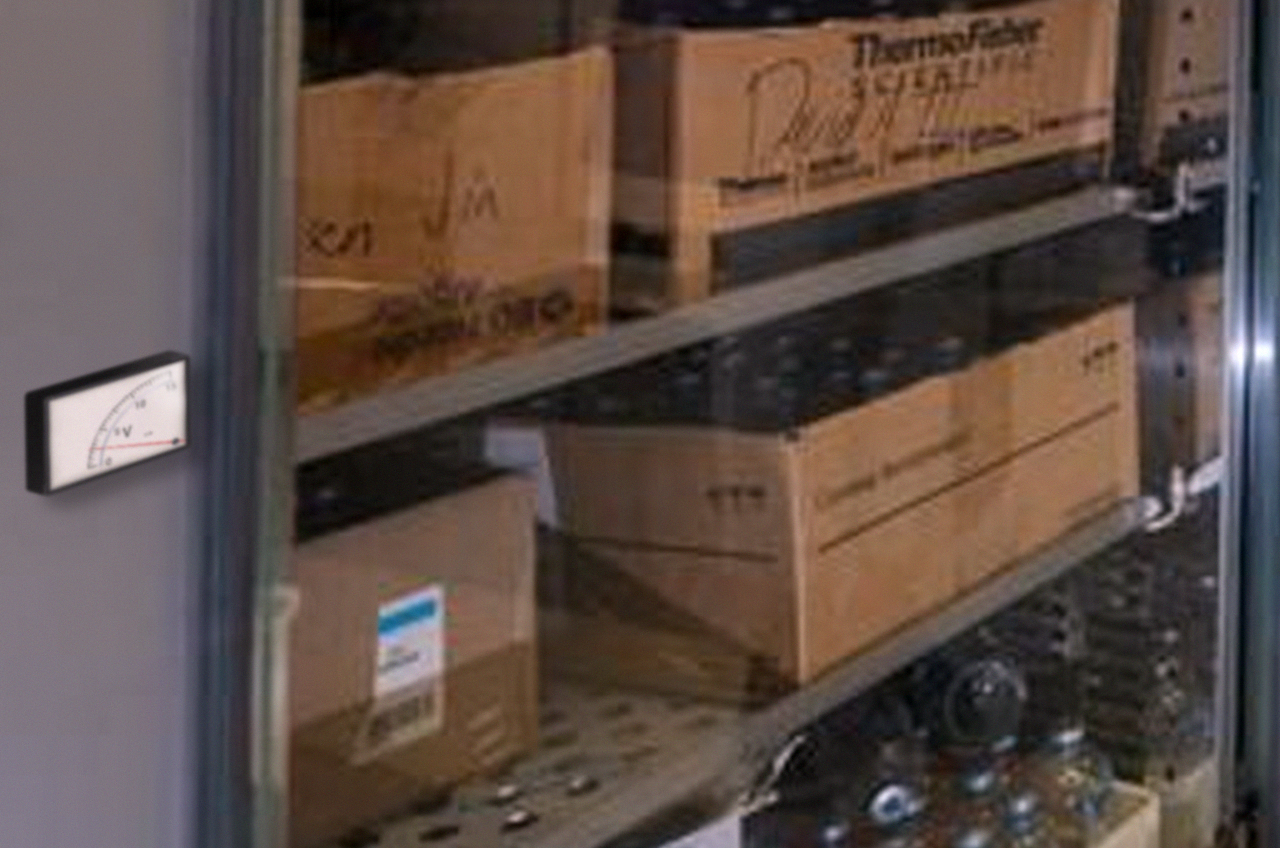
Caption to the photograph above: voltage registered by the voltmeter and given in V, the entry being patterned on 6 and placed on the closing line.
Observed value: 2.5
